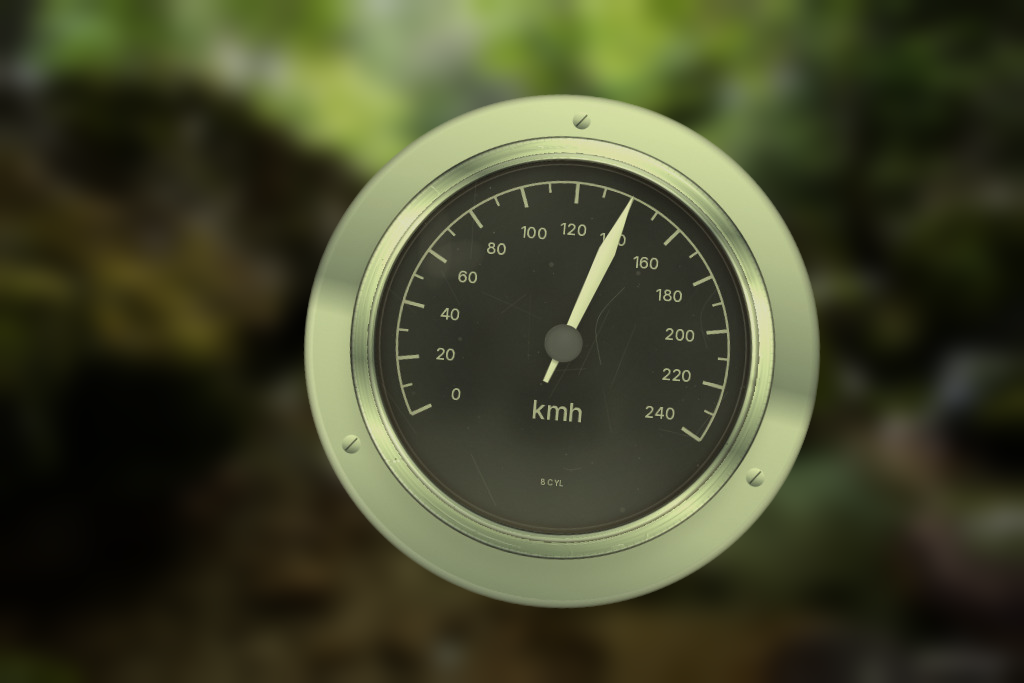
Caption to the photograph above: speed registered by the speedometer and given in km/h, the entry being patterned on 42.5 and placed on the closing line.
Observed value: 140
